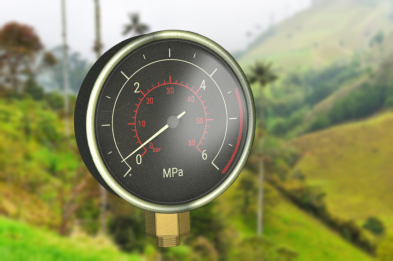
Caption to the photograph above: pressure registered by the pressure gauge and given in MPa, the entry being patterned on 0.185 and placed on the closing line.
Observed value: 0.25
